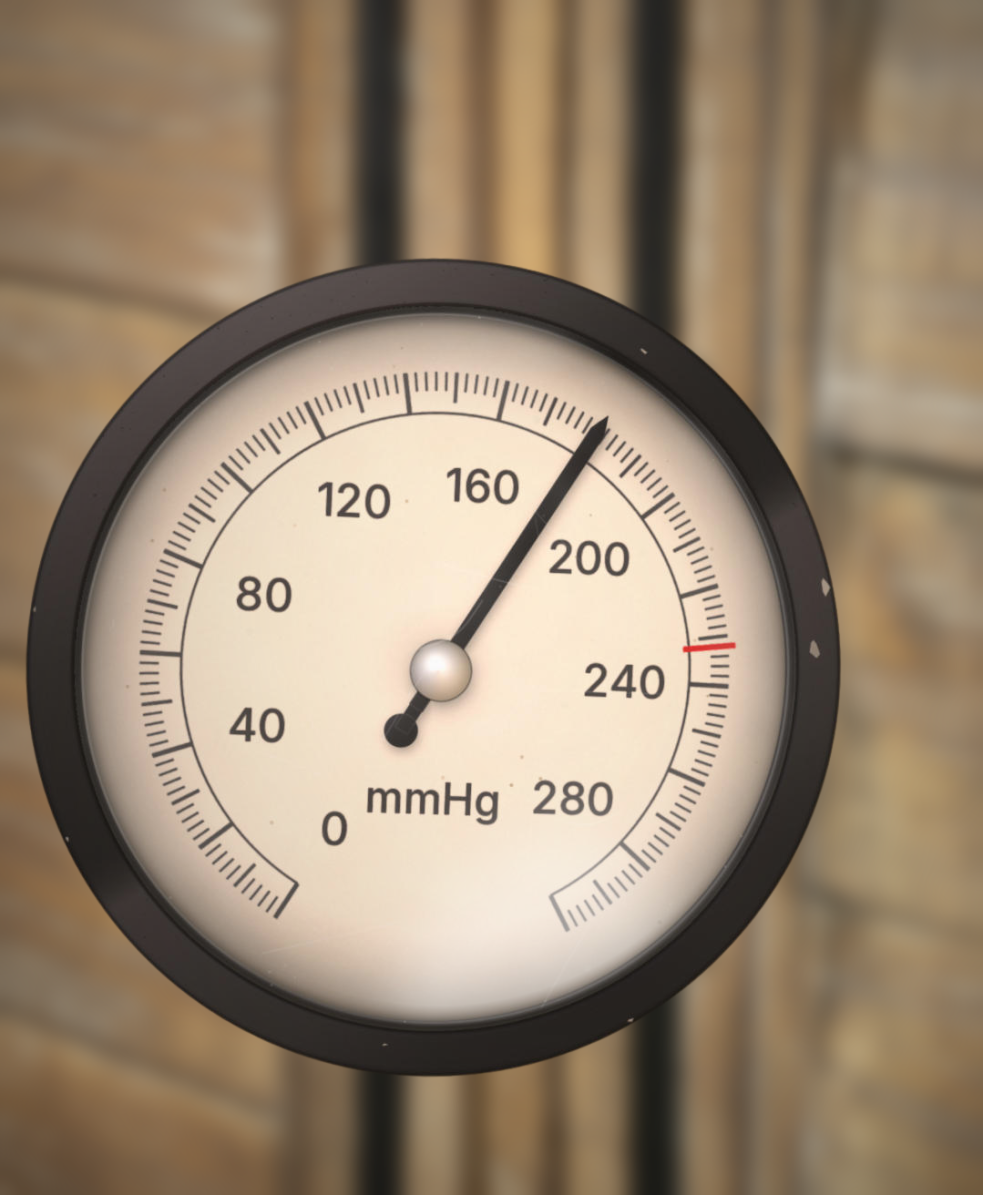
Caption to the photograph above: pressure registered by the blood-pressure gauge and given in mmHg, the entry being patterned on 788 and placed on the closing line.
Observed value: 180
